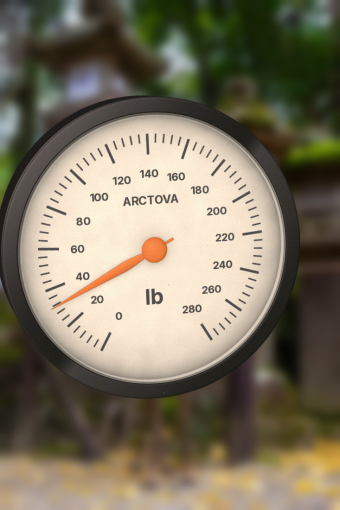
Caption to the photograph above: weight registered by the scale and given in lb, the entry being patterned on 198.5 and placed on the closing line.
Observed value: 32
